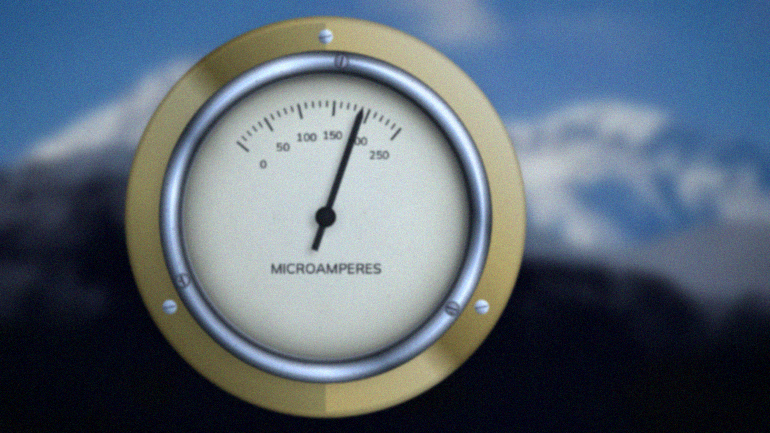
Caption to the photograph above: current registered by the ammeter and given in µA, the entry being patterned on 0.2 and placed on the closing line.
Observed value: 190
